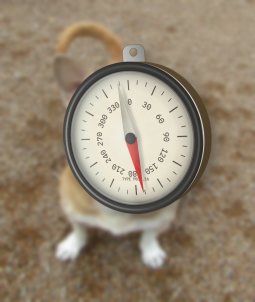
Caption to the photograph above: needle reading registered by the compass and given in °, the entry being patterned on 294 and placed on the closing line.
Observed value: 170
